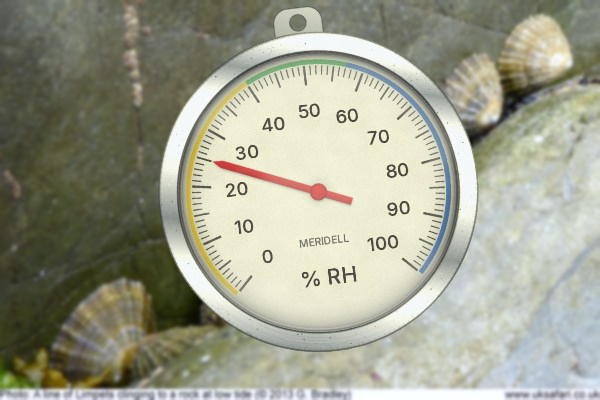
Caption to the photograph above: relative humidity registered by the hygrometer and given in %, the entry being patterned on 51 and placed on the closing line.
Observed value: 25
